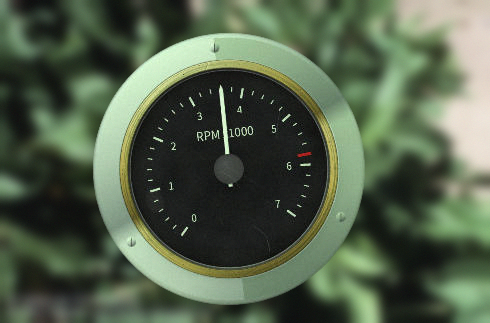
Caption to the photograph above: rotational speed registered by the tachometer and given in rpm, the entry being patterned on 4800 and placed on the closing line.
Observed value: 3600
